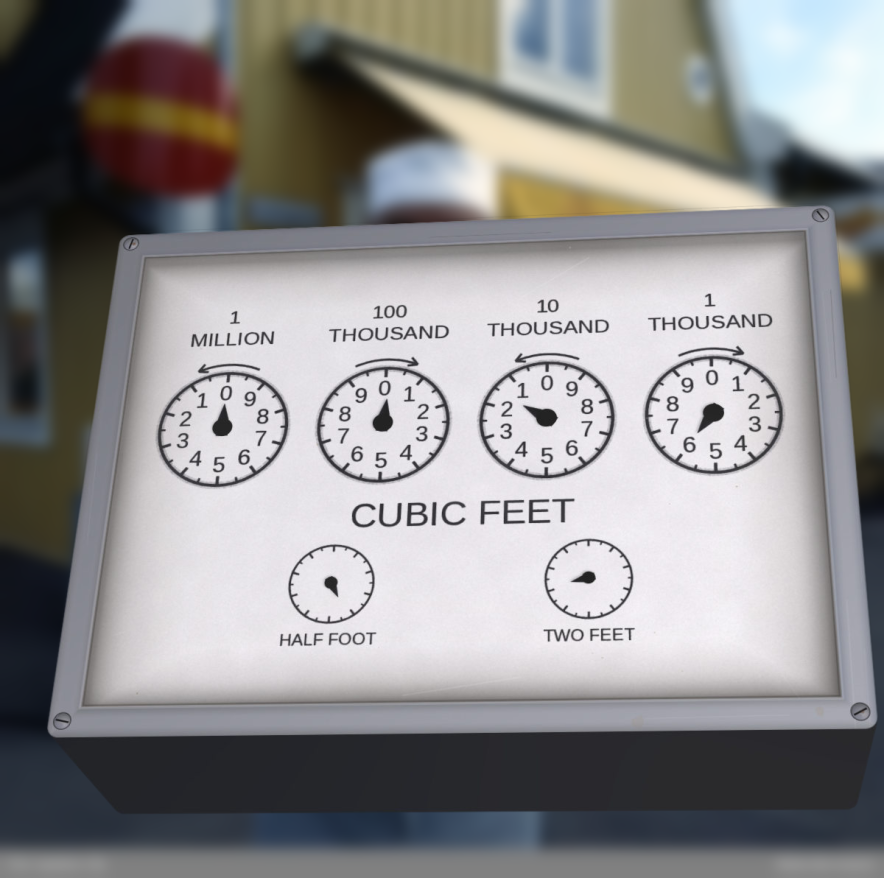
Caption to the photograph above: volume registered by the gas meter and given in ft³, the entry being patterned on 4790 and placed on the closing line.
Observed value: 1600
